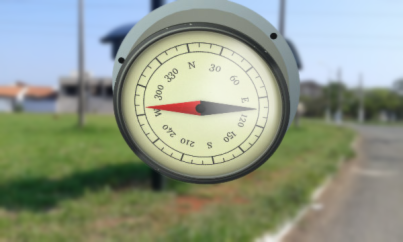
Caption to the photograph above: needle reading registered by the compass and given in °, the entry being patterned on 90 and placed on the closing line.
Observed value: 280
